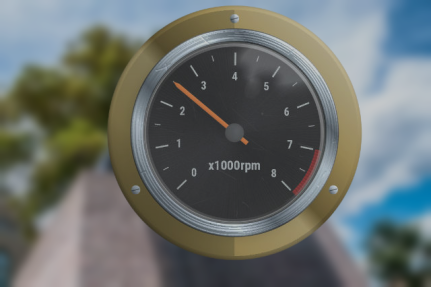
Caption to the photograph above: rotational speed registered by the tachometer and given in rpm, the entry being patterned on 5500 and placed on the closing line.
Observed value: 2500
